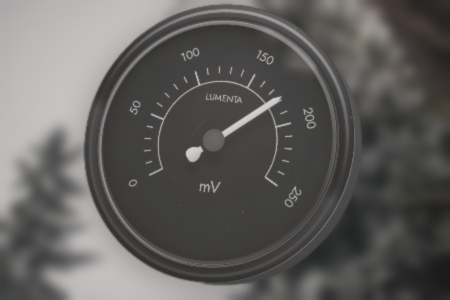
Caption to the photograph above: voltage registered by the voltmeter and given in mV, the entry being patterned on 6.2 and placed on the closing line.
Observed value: 180
